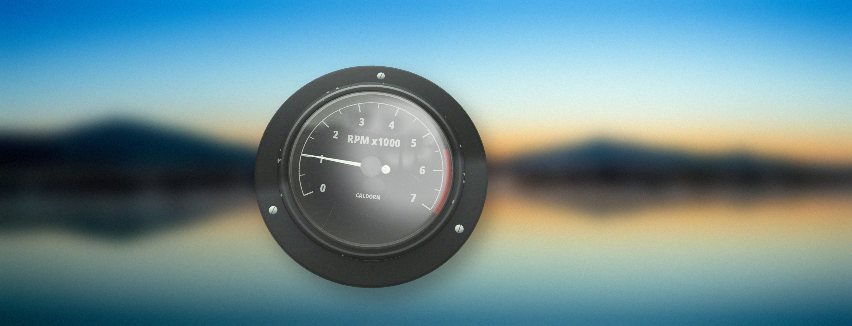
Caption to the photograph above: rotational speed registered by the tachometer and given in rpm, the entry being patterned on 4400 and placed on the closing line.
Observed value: 1000
